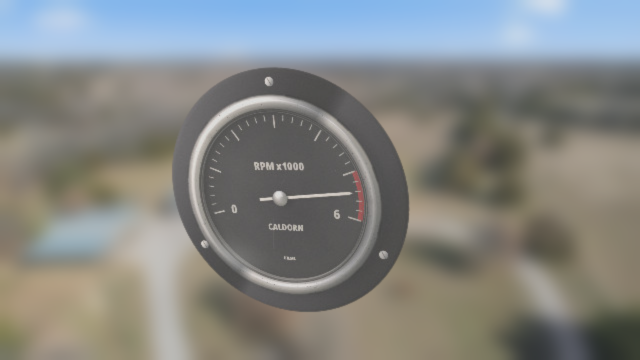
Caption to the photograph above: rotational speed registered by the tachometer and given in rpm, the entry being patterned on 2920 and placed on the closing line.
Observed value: 5400
